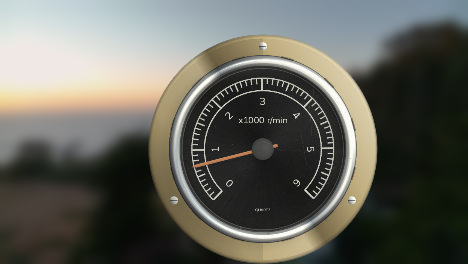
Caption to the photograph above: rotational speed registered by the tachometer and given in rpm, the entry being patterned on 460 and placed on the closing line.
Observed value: 700
